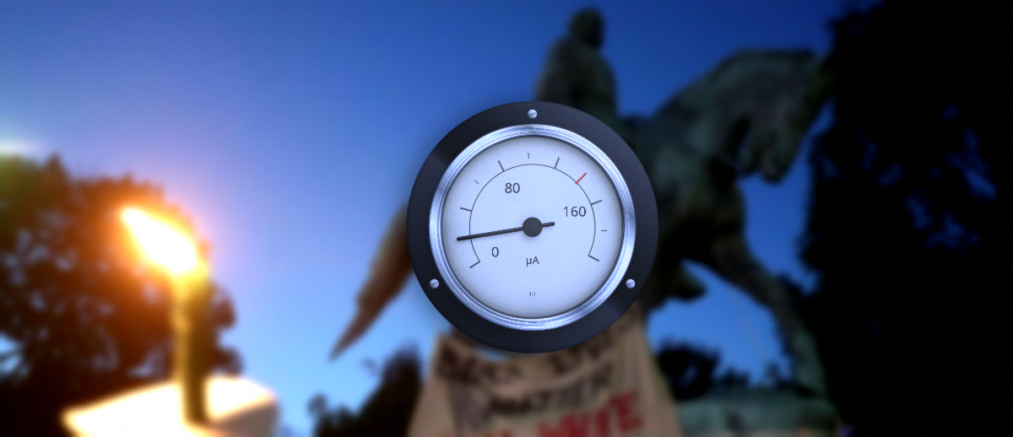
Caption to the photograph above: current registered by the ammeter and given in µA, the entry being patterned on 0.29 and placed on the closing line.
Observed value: 20
